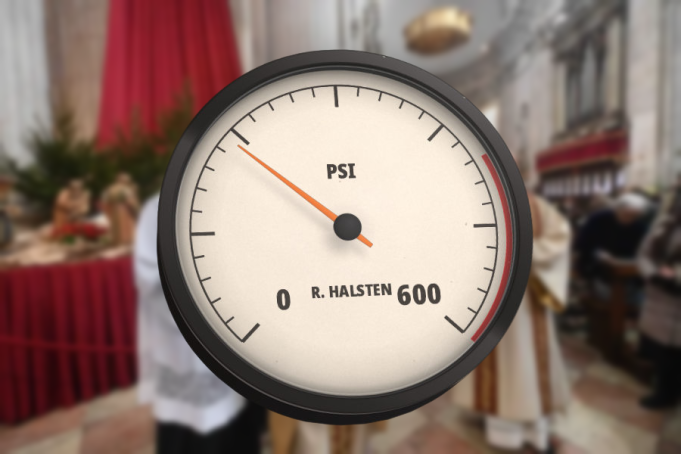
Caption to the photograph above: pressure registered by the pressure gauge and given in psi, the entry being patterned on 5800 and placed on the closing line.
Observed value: 190
